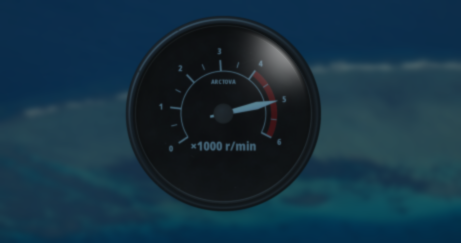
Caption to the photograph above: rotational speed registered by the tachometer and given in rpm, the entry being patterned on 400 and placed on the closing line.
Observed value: 5000
